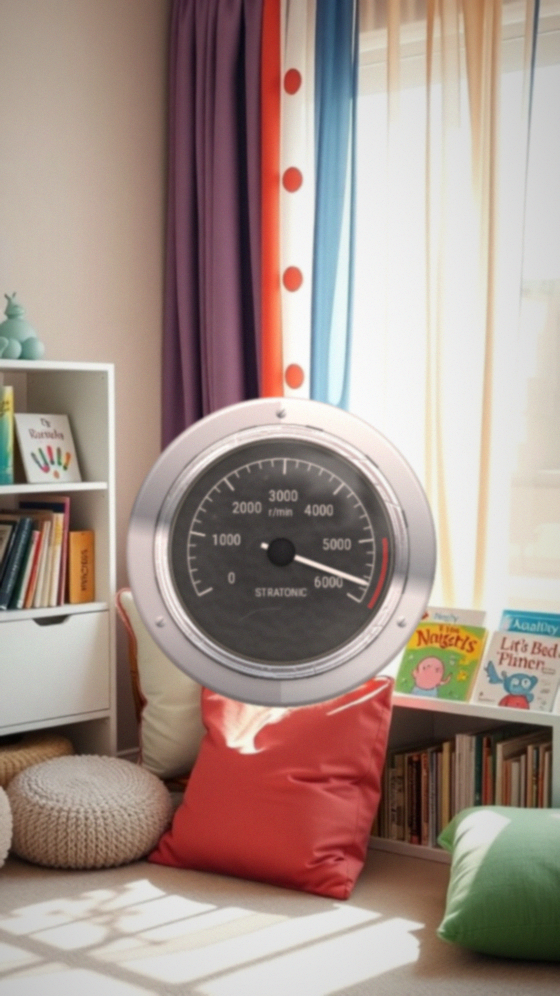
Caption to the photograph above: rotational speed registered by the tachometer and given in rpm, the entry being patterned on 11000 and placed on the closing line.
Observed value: 5700
